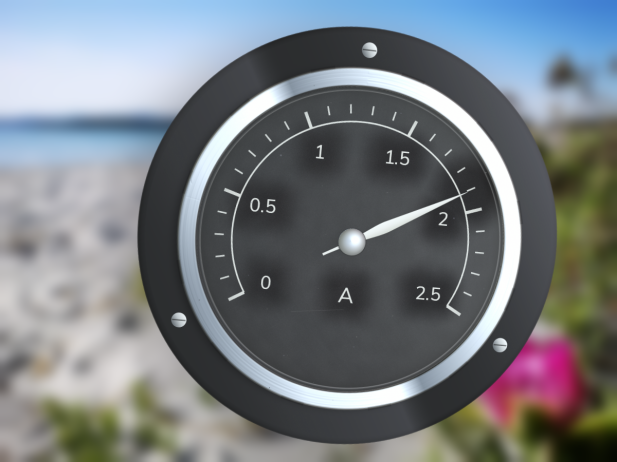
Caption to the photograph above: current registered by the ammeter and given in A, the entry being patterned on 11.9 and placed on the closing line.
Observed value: 1.9
